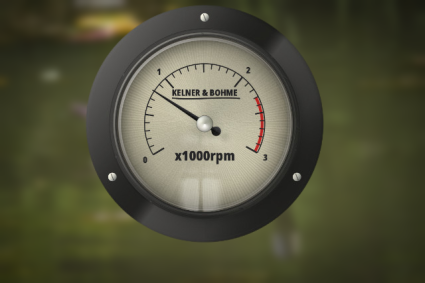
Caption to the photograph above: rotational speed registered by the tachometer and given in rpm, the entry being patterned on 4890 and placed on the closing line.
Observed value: 800
